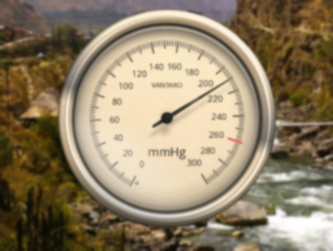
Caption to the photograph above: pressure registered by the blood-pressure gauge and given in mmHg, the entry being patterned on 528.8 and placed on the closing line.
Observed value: 210
